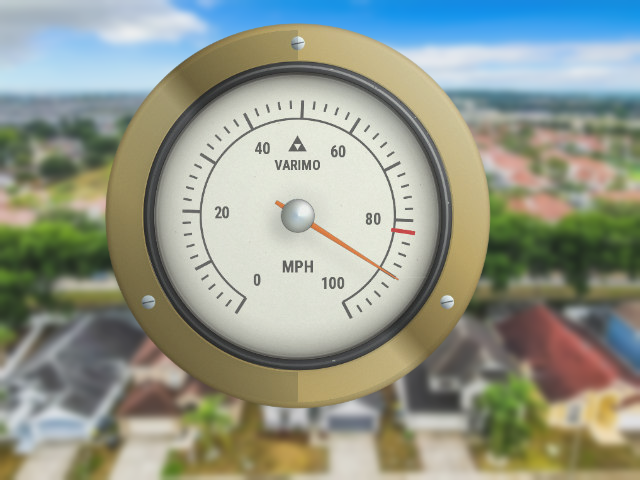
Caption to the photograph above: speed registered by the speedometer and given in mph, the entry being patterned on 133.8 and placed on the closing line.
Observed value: 90
